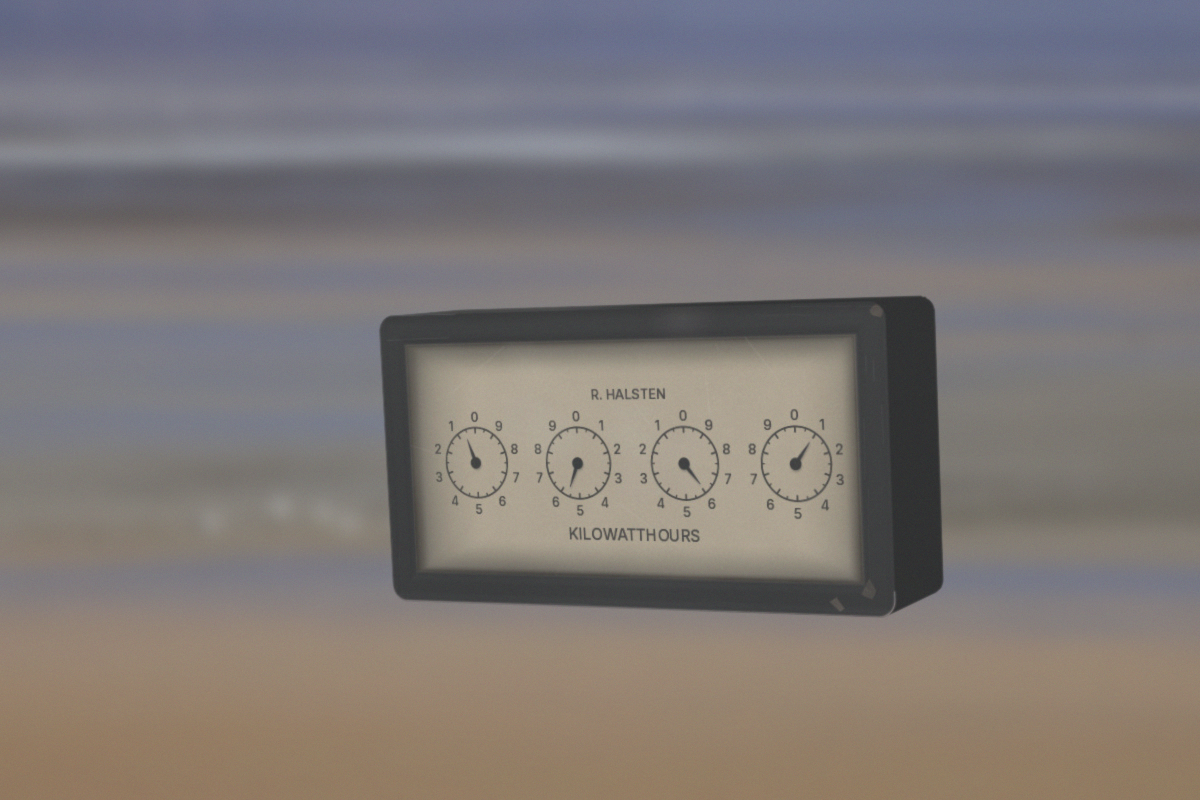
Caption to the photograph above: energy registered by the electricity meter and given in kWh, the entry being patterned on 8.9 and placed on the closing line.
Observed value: 561
